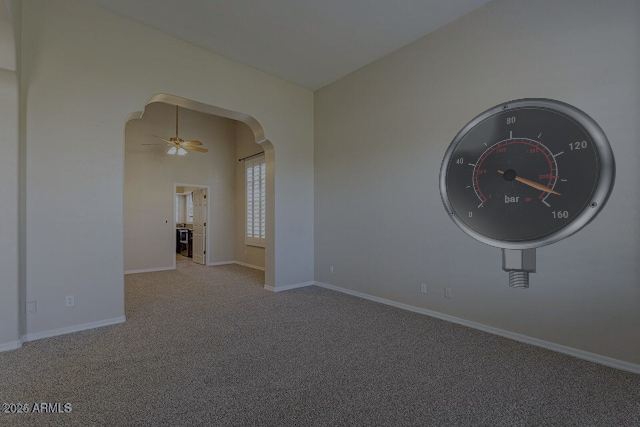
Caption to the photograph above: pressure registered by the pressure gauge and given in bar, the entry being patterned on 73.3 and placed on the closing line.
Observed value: 150
